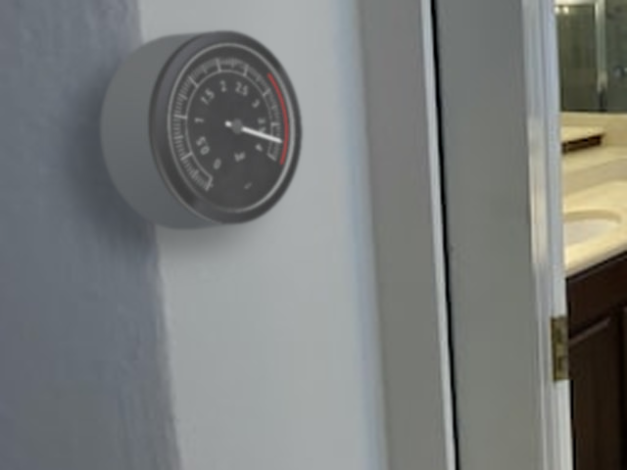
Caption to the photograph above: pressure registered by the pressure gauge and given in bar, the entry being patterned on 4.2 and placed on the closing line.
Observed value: 3.75
